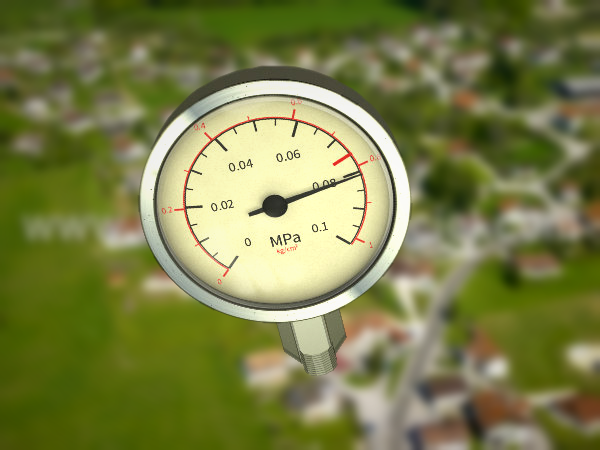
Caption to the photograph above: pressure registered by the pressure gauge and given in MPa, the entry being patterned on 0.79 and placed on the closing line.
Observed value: 0.08
